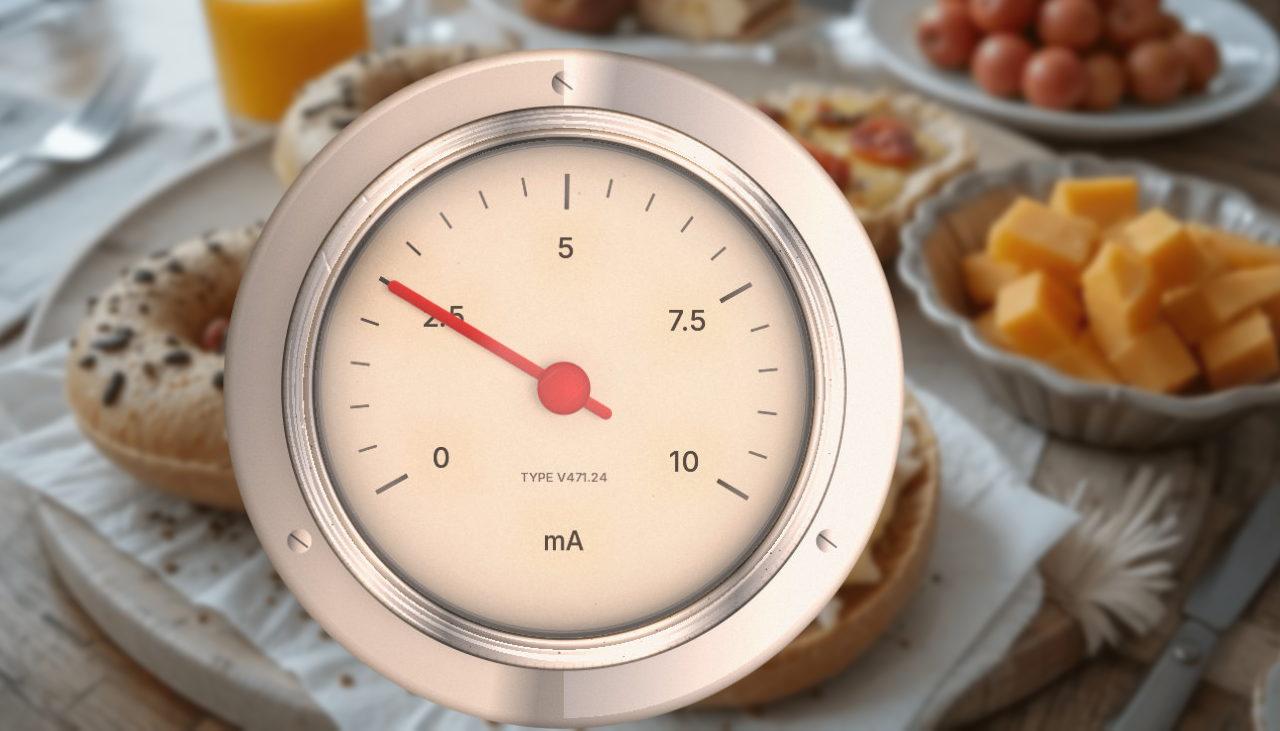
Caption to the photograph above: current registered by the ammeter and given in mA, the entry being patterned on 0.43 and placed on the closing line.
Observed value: 2.5
